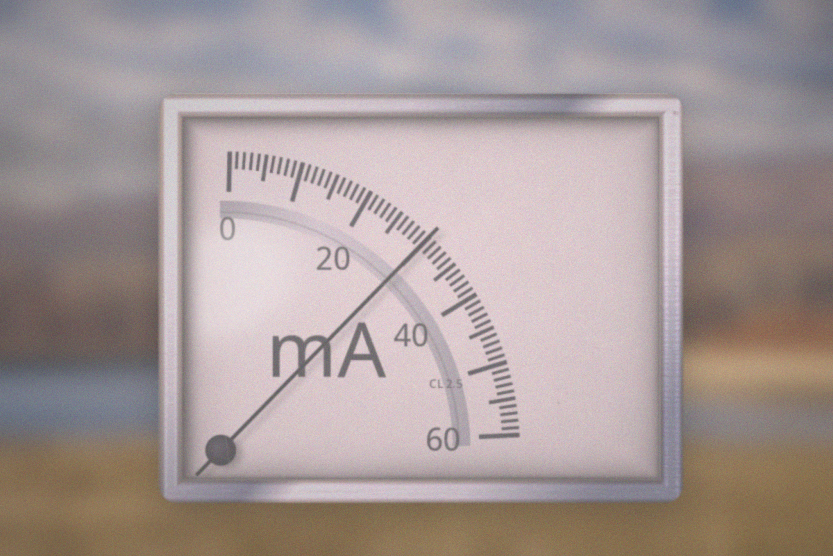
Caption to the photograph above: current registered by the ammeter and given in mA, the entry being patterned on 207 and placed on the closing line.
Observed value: 30
